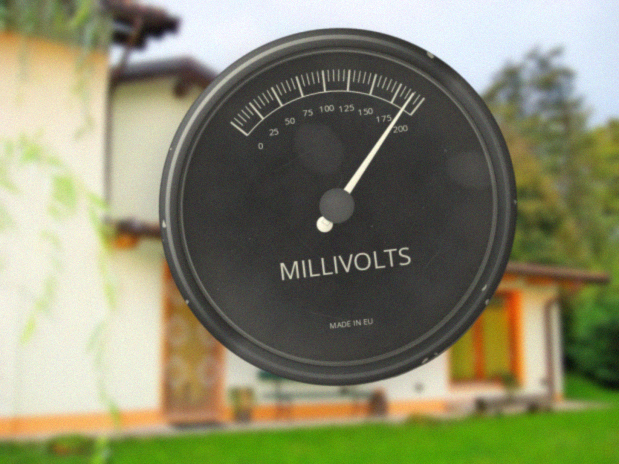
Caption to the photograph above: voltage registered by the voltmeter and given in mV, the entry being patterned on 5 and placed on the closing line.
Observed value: 190
